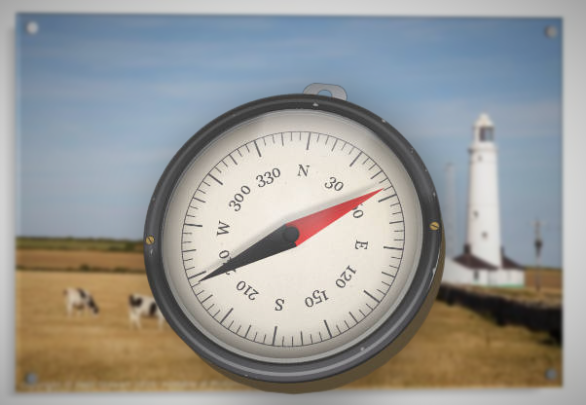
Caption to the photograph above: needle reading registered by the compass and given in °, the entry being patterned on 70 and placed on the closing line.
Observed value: 55
